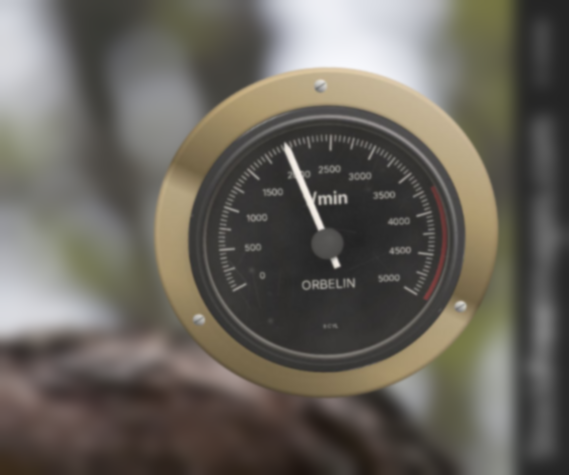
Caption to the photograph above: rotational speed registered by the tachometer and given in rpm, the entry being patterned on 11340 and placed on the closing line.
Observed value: 2000
